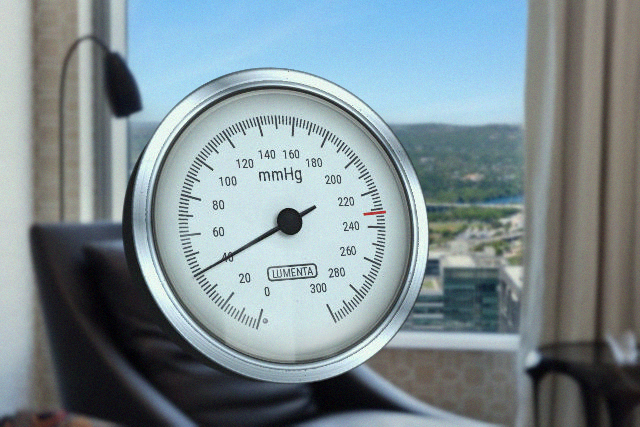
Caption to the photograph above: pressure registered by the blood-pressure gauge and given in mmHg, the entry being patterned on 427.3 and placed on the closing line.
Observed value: 40
